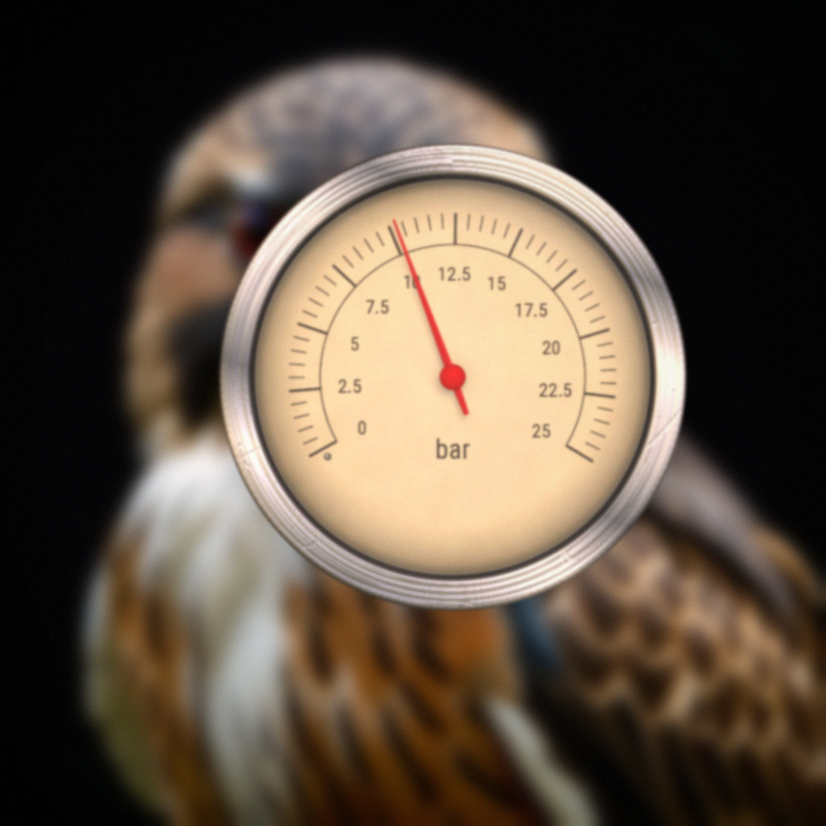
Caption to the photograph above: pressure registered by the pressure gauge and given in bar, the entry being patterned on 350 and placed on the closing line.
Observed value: 10.25
